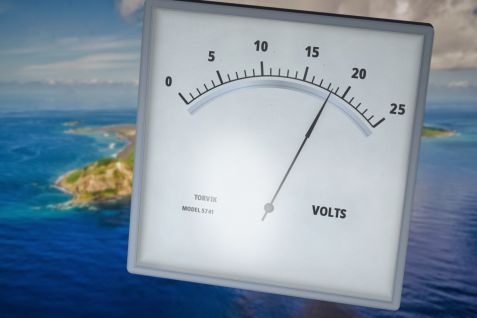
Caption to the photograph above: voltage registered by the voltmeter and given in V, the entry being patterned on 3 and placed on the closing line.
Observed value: 18.5
